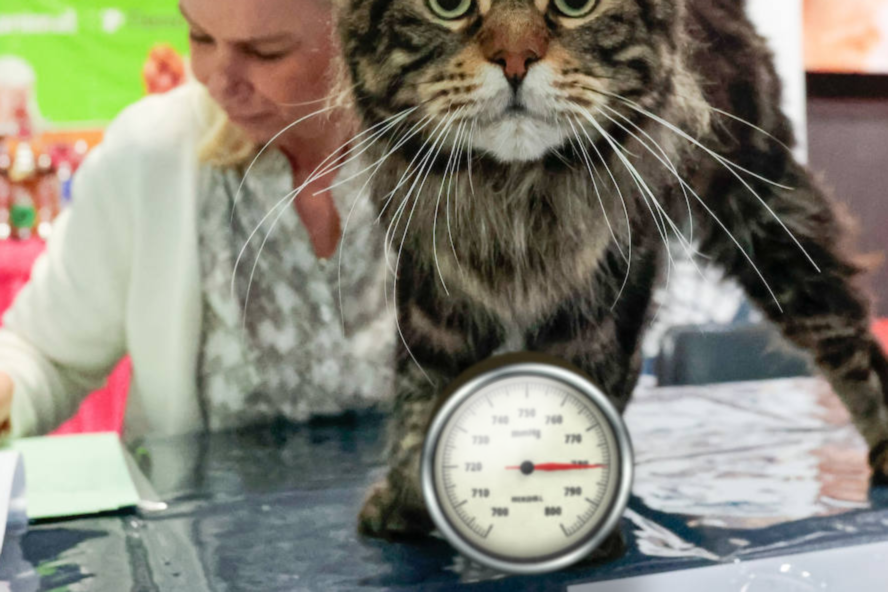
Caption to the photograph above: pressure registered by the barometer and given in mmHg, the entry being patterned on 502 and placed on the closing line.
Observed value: 780
